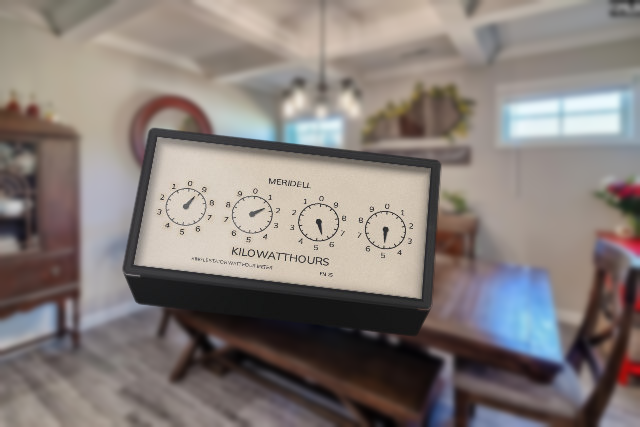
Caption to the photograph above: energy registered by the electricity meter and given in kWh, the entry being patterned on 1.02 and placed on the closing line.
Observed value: 9155
